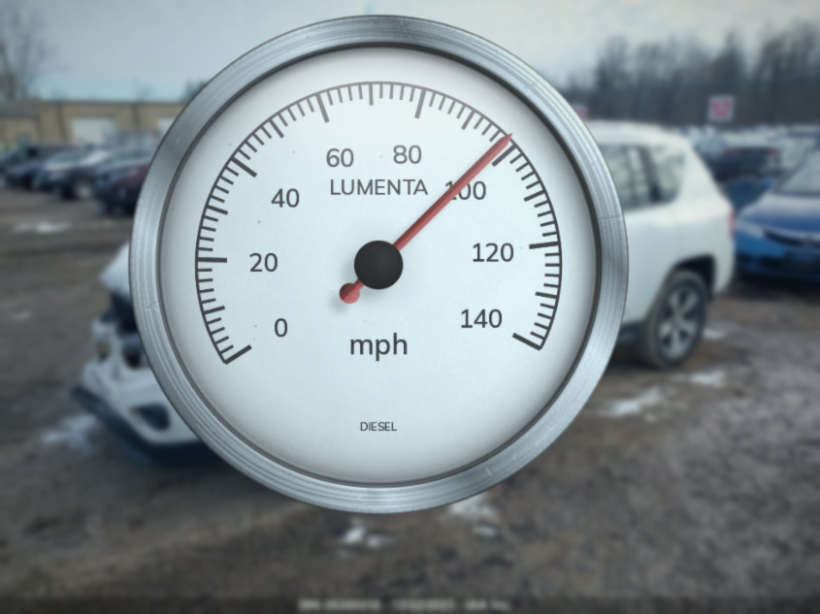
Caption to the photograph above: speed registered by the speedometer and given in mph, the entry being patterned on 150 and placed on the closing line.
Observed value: 98
